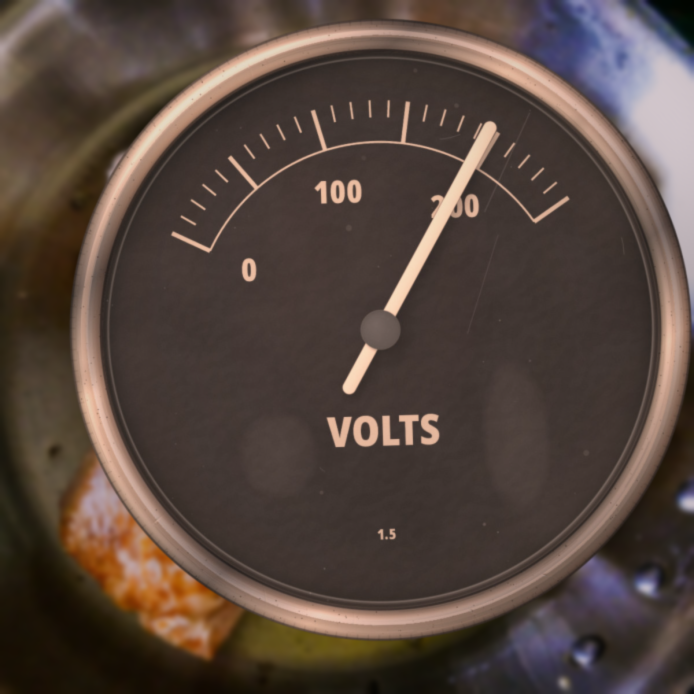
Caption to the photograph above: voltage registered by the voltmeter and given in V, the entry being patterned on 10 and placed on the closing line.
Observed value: 195
